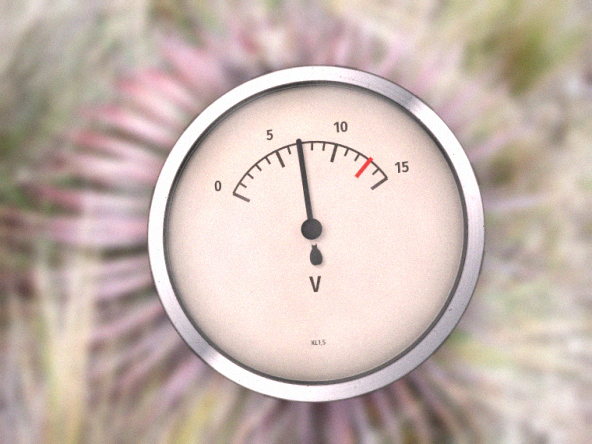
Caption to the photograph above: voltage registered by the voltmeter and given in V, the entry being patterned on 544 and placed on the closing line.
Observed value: 7
